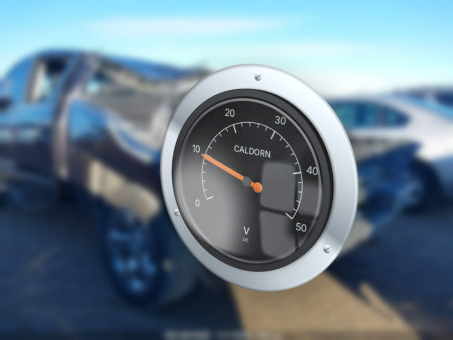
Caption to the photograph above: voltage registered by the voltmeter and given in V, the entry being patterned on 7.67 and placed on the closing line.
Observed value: 10
